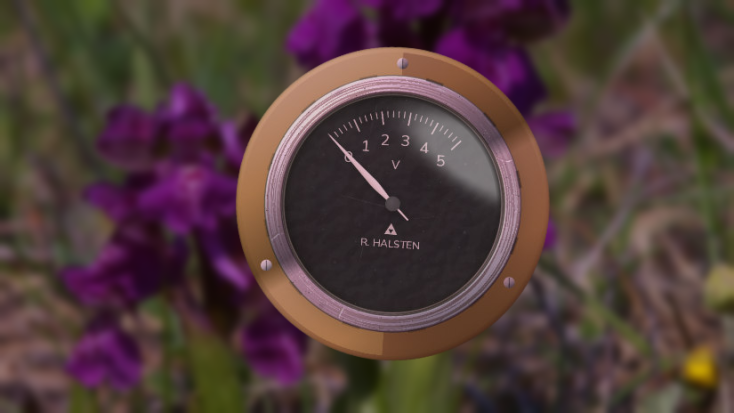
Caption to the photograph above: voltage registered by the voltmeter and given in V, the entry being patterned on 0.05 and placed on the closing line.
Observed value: 0
